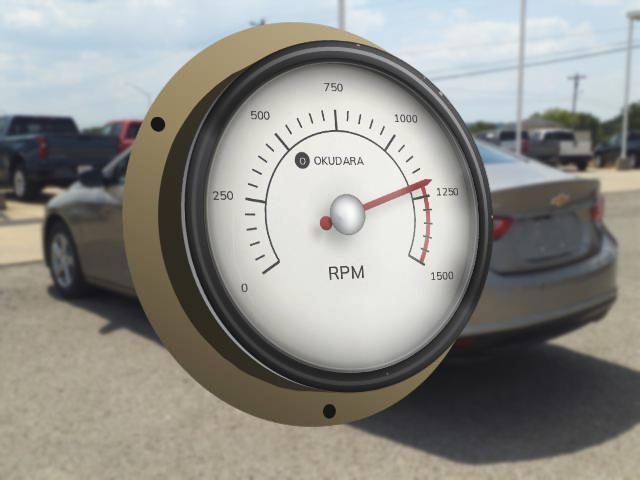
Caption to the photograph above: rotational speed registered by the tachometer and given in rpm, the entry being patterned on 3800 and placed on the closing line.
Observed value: 1200
